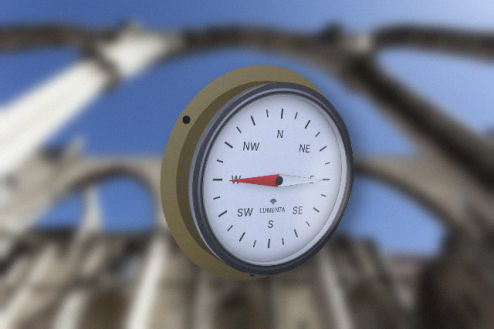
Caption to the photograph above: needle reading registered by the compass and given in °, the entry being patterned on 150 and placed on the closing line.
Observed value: 270
